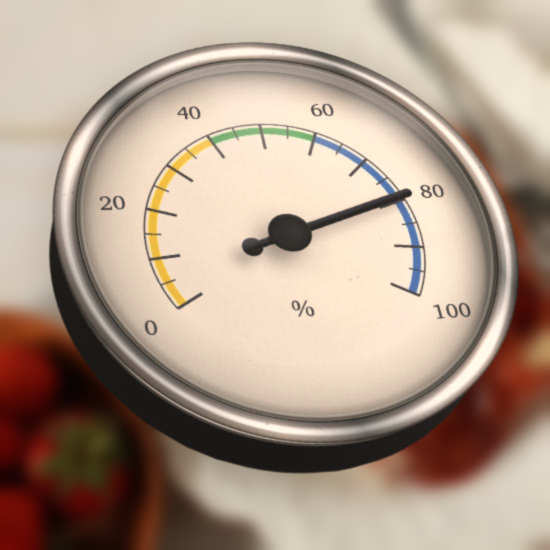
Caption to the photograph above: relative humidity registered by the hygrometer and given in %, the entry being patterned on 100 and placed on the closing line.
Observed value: 80
